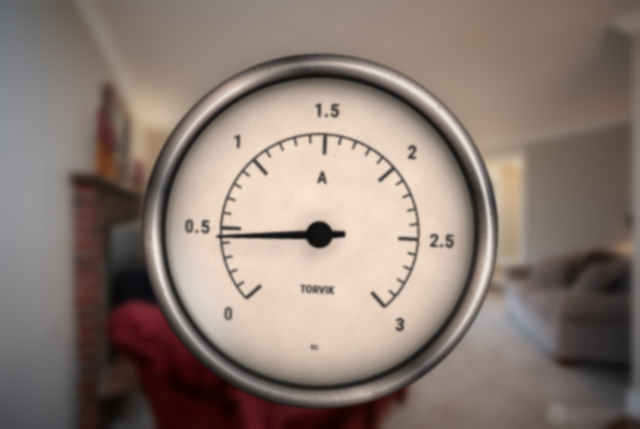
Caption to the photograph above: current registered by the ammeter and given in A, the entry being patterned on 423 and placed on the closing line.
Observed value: 0.45
